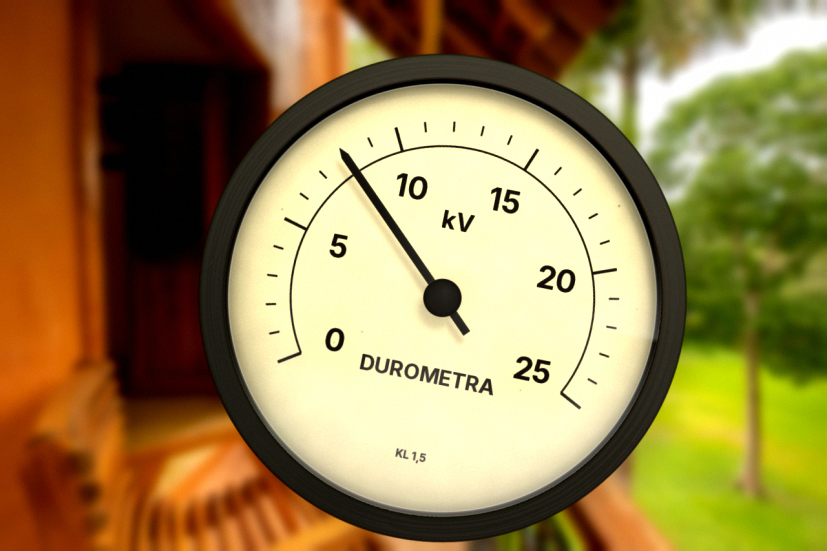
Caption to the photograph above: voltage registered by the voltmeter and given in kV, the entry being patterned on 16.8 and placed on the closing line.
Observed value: 8
